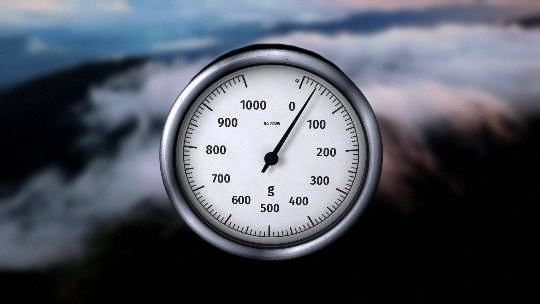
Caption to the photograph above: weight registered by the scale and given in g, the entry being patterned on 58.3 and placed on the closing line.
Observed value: 30
